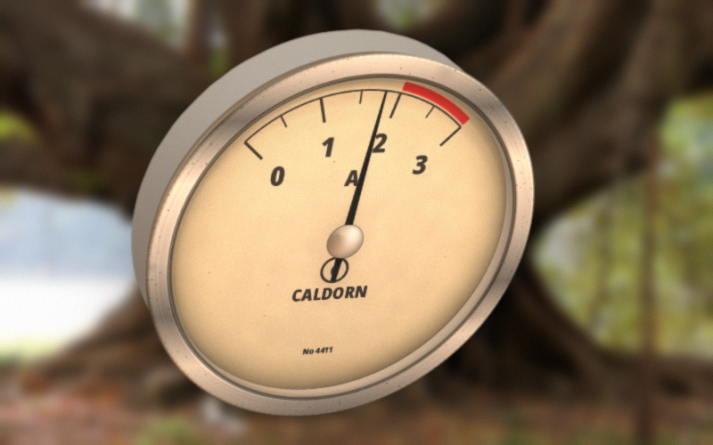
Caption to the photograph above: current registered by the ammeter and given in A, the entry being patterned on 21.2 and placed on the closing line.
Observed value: 1.75
